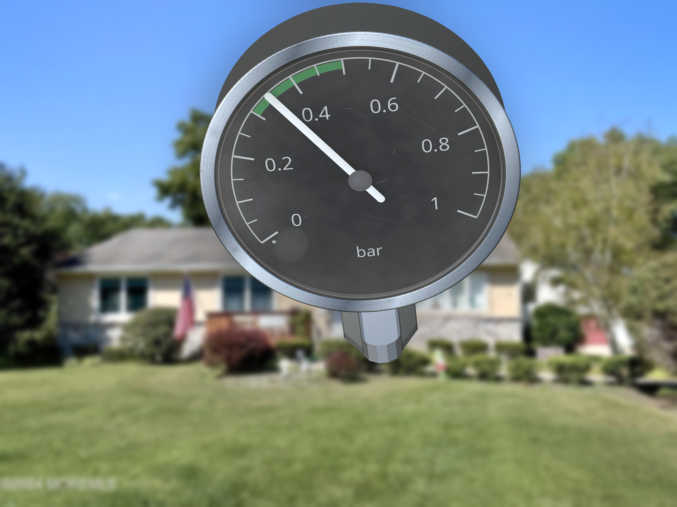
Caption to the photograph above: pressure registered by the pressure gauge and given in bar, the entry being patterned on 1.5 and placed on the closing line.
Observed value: 0.35
